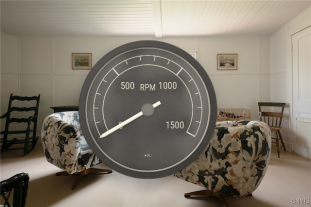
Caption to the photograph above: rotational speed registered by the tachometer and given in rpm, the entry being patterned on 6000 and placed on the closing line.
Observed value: 0
